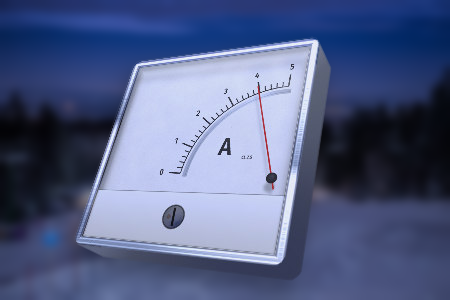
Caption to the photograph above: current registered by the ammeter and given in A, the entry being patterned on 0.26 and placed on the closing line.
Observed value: 4
